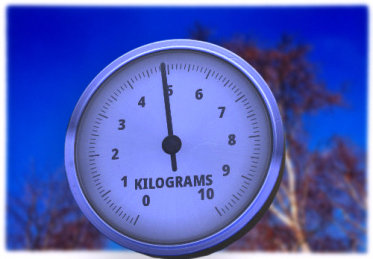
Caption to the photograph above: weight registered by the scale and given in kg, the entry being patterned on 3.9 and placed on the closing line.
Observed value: 4.9
